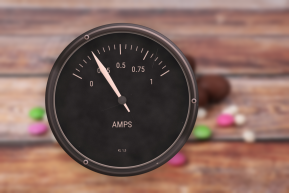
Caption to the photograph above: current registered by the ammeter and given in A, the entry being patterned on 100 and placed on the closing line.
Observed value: 0.25
